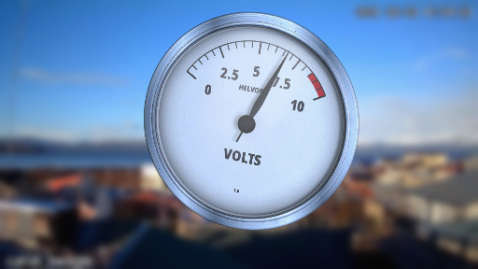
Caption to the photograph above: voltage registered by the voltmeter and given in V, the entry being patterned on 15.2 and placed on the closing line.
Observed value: 6.75
